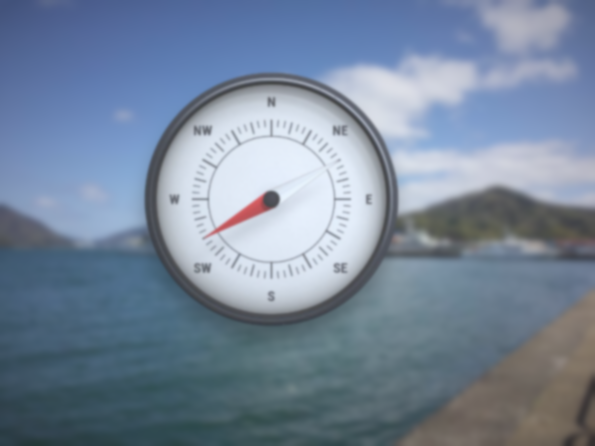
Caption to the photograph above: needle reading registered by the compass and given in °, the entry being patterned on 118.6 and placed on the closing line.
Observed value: 240
